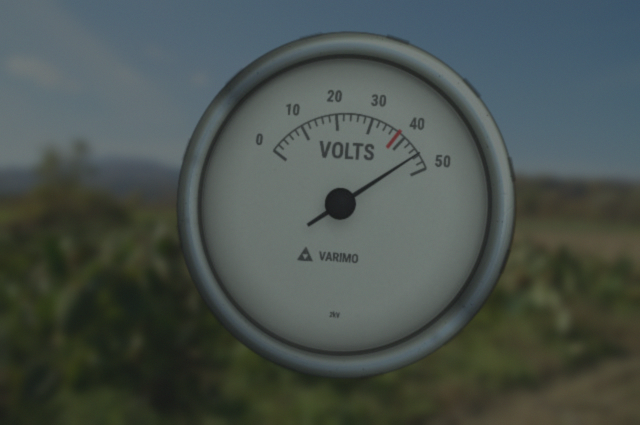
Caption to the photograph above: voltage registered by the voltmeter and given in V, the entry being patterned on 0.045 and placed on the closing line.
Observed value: 46
